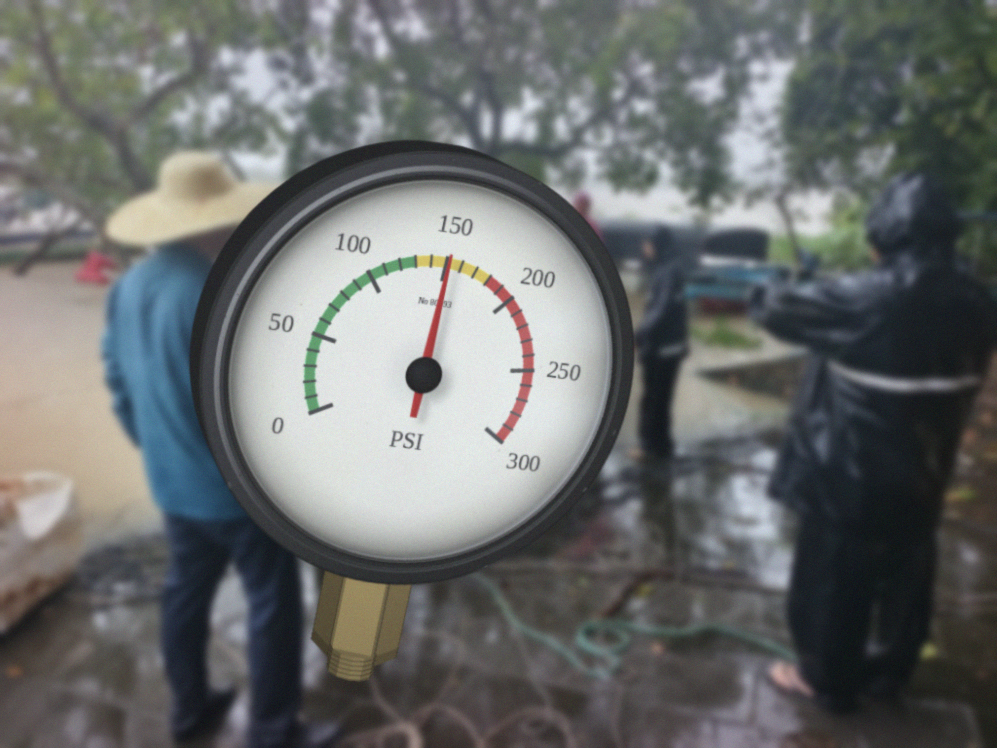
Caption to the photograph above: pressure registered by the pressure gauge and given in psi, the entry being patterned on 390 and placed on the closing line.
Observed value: 150
